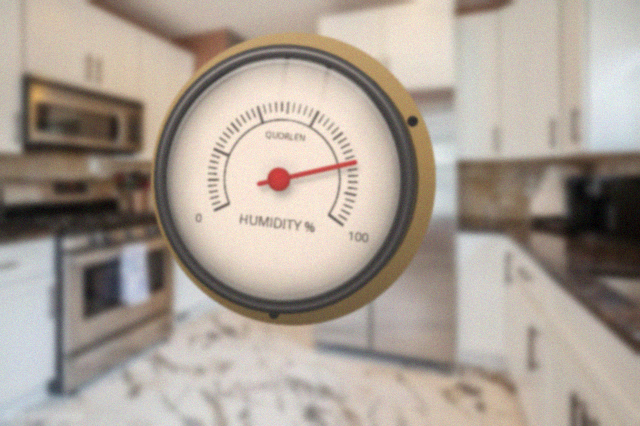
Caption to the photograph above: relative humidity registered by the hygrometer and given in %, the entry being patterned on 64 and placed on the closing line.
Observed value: 80
